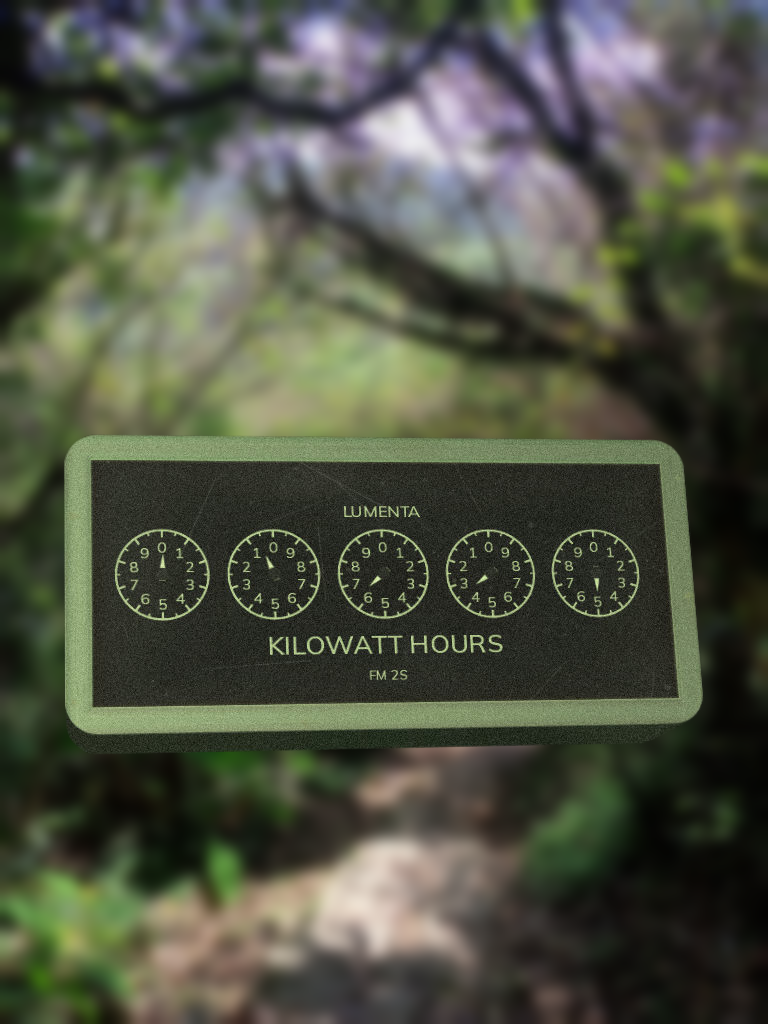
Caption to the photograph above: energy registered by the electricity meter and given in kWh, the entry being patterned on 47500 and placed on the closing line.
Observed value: 635
